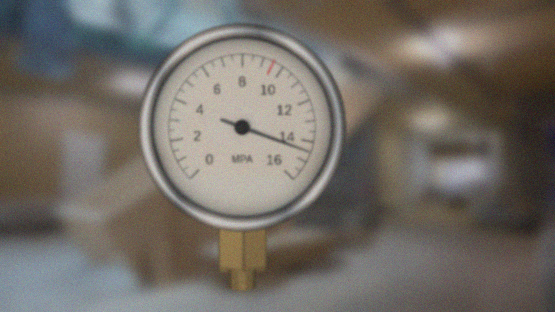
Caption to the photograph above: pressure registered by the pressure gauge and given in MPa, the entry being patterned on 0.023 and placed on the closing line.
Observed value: 14.5
